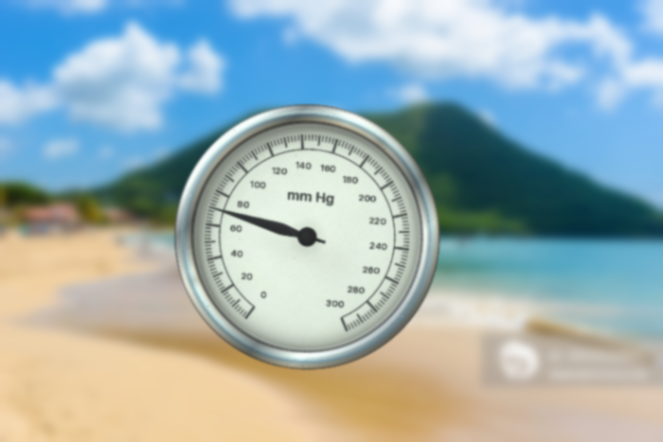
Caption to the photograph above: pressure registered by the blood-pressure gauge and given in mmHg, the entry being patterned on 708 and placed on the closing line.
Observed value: 70
